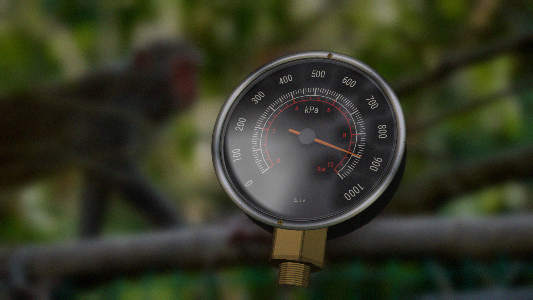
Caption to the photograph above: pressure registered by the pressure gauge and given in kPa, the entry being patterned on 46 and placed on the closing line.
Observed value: 900
